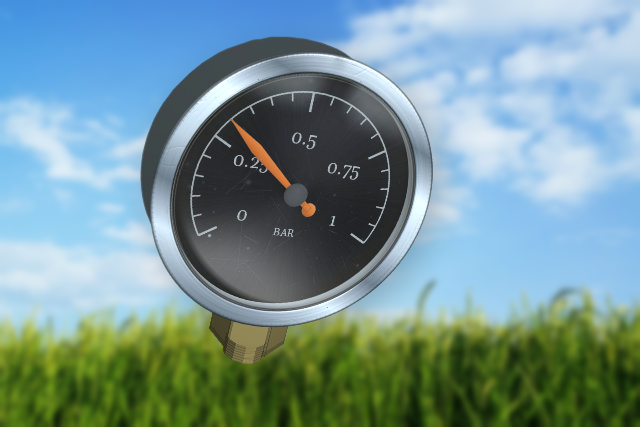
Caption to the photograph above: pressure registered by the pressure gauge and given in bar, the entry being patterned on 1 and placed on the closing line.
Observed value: 0.3
